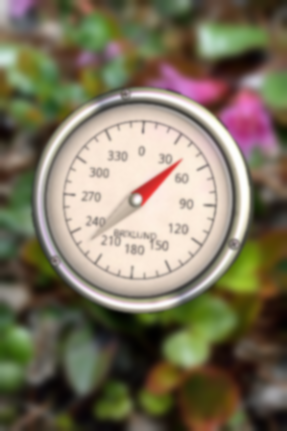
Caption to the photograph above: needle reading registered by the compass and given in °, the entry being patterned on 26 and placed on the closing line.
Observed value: 45
